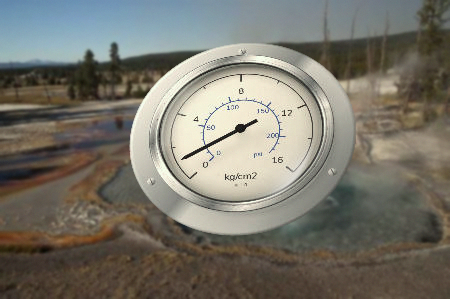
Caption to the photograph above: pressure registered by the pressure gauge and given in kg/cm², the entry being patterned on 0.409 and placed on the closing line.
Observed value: 1
